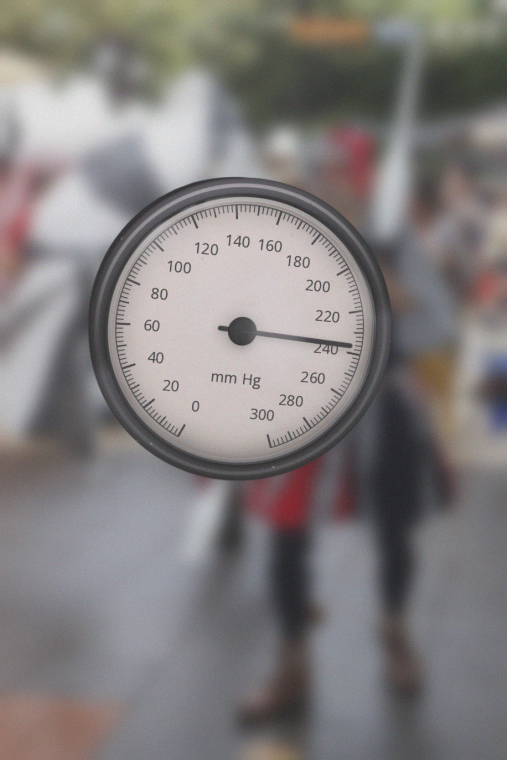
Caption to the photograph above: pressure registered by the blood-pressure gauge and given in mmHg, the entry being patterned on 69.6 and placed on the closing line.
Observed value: 236
